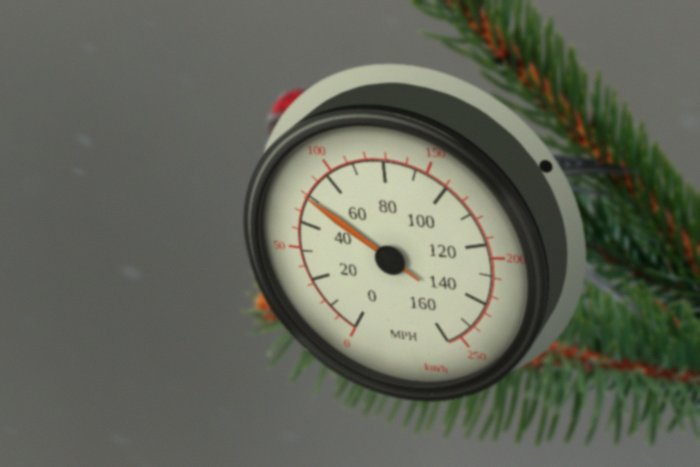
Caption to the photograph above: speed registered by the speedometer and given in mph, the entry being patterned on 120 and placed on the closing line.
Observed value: 50
